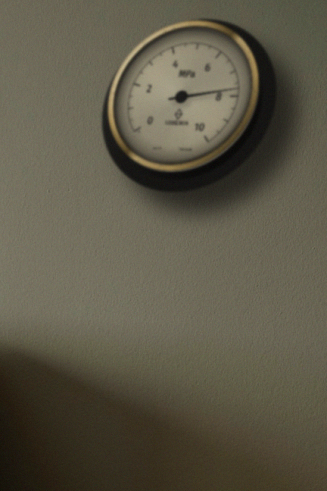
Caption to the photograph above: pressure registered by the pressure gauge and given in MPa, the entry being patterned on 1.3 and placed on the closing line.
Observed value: 7.75
